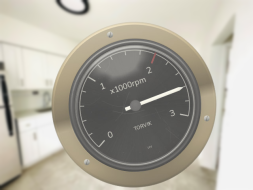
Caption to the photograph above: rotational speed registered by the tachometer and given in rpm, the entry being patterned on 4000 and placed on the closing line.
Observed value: 2600
